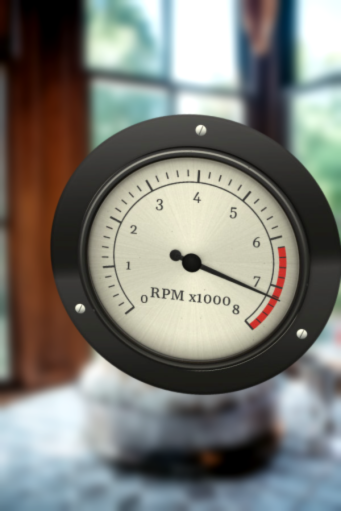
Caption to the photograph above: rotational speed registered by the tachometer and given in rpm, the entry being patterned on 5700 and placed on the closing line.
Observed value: 7200
